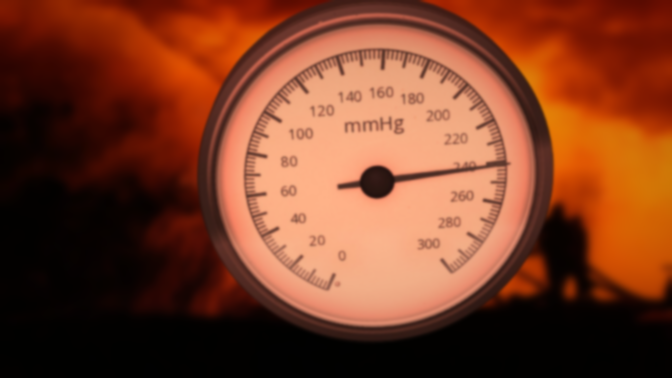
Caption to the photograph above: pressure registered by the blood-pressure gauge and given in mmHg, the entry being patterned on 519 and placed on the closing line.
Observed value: 240
